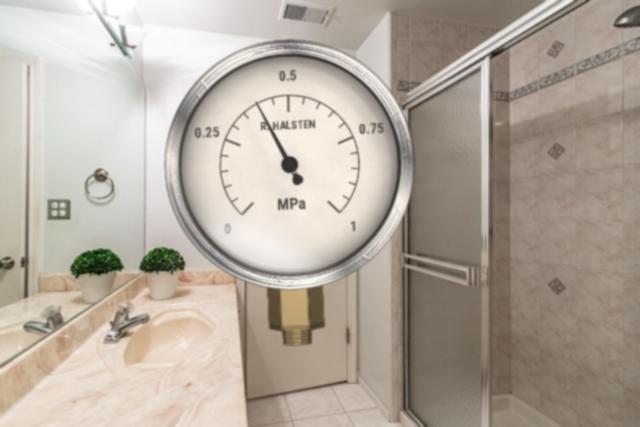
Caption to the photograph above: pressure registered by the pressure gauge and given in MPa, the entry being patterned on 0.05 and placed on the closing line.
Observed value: 0.4
